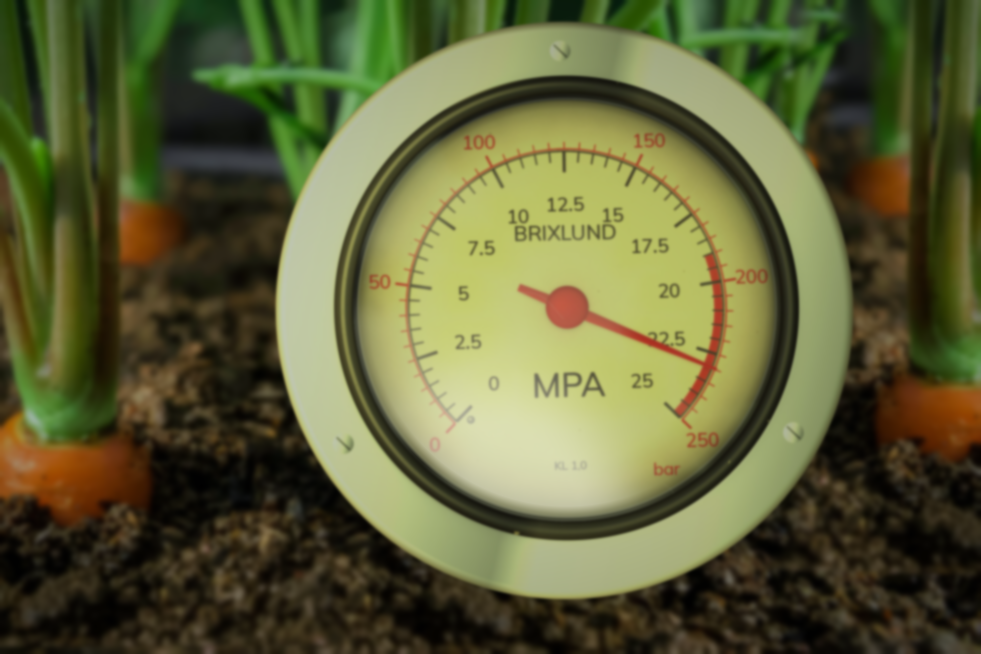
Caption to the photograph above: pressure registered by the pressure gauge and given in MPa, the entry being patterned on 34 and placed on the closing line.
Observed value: 23
